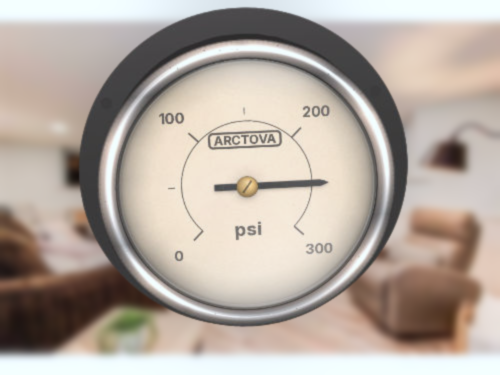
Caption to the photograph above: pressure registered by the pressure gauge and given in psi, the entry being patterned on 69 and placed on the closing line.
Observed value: 250
